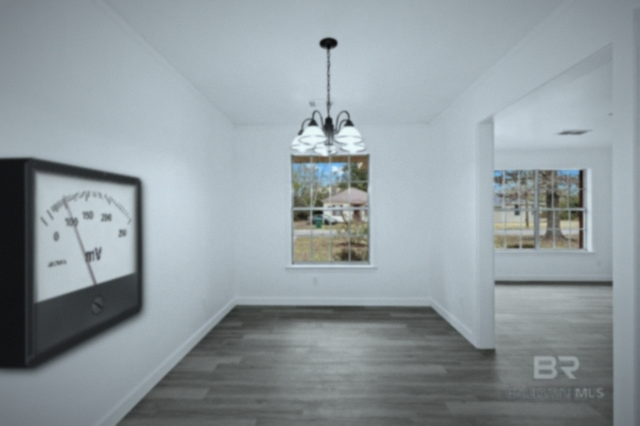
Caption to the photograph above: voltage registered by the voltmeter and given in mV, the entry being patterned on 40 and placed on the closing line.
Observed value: 100
